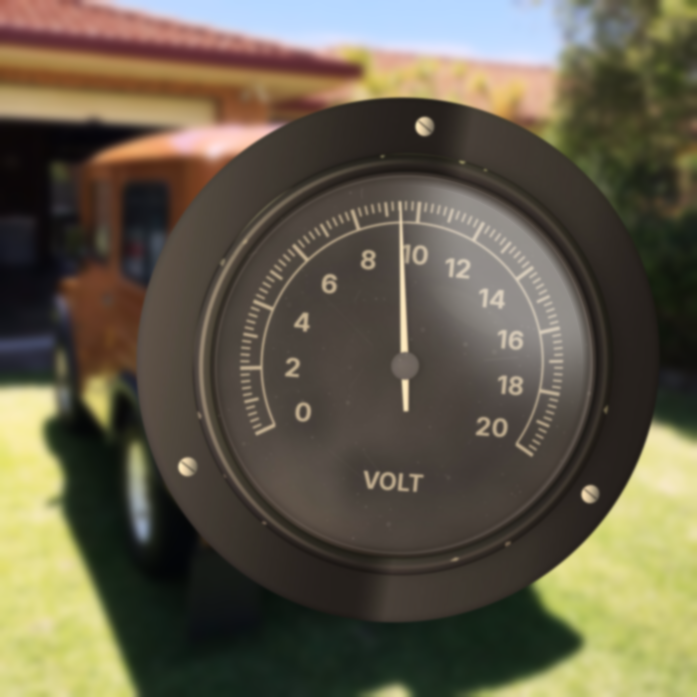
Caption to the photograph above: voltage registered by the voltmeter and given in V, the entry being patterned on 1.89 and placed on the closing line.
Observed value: 9.4
